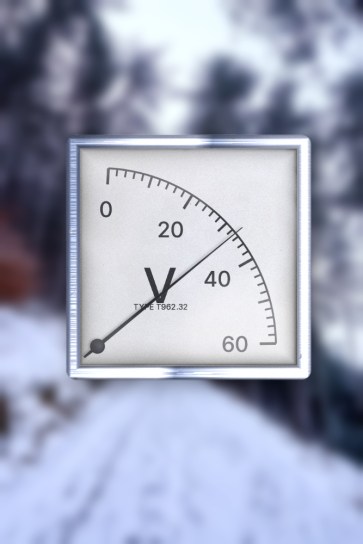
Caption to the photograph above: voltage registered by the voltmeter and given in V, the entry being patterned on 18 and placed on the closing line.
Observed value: 33
